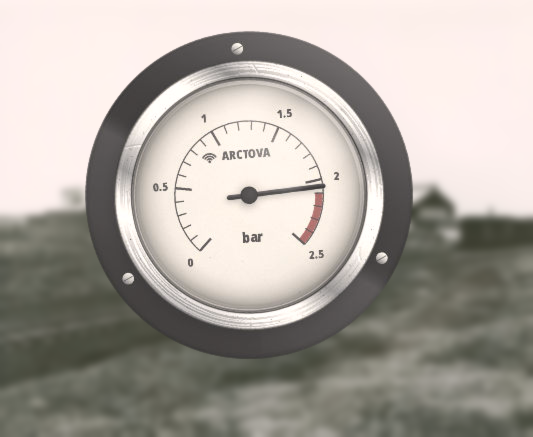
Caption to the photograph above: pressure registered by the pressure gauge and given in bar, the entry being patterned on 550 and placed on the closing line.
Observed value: 2.05
